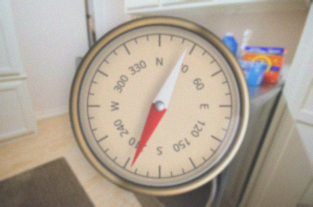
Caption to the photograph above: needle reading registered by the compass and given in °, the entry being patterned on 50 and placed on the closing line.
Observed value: 205
